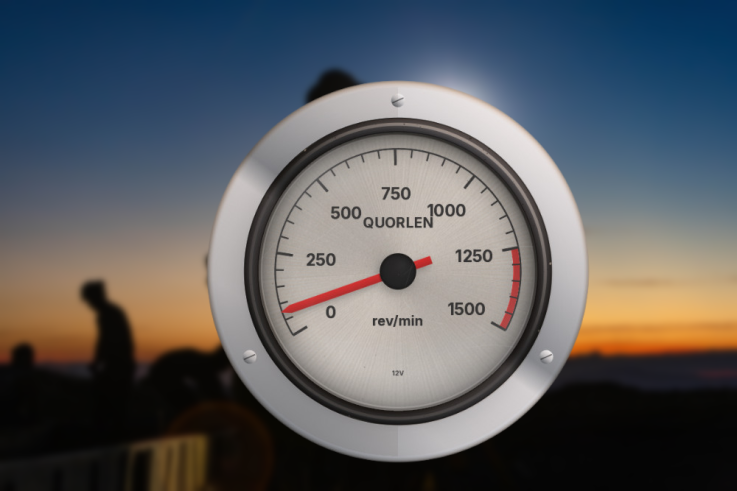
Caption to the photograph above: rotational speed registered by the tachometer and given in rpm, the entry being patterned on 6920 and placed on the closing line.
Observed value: 75
